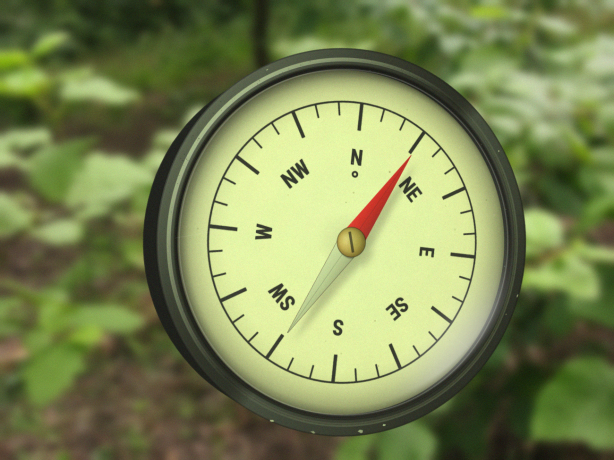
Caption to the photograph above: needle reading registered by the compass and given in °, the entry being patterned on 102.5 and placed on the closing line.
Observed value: 30
